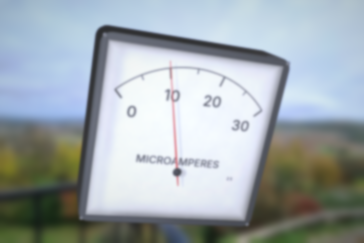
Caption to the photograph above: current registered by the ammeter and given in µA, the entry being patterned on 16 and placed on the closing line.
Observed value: 10
